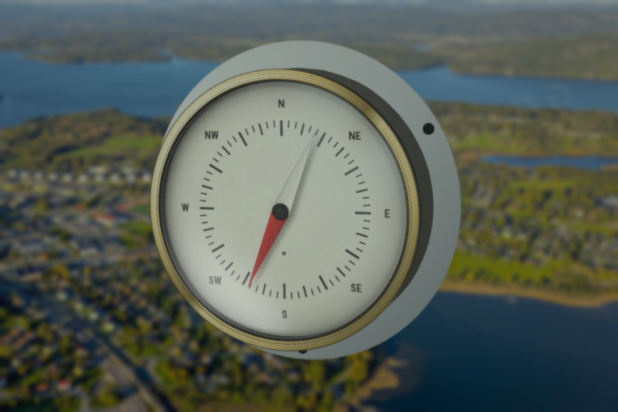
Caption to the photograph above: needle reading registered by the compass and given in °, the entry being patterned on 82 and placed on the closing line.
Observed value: 205
